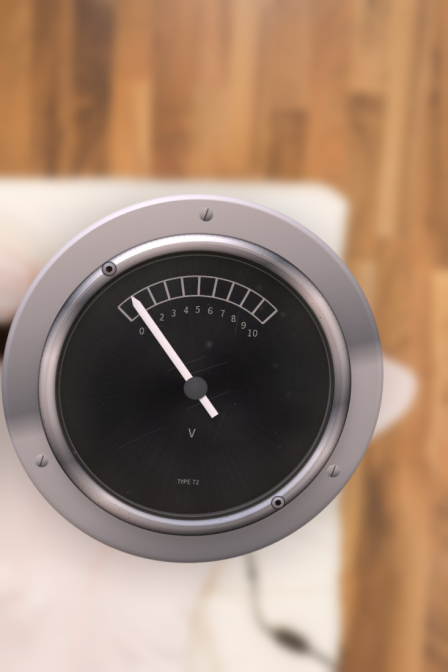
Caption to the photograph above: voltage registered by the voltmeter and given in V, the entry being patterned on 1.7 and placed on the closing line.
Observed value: 1
